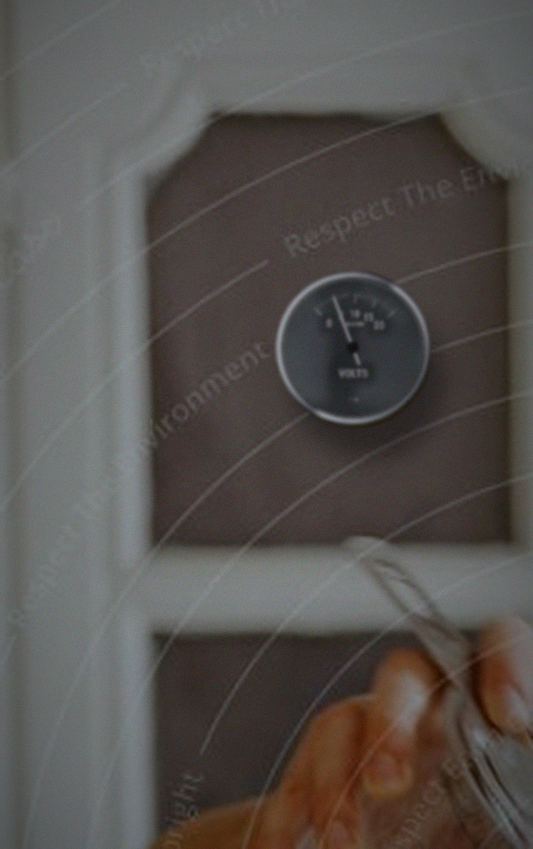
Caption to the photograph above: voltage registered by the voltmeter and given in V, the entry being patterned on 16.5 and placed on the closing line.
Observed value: 5
